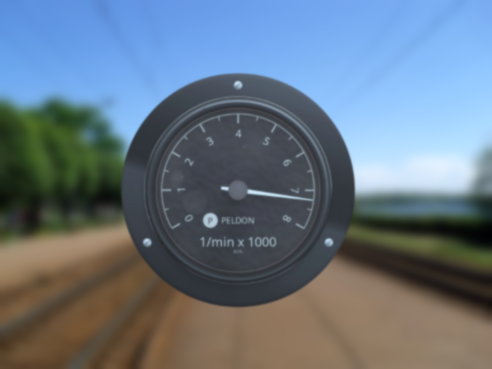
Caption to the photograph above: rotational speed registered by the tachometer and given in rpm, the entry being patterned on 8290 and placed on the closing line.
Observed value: 7250
